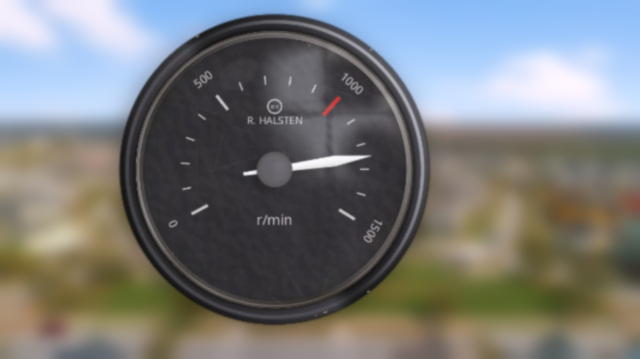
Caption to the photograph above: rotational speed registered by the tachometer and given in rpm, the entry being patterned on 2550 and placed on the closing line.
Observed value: 1250
